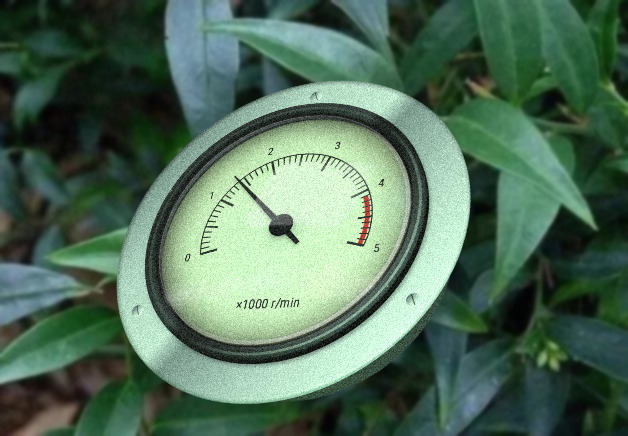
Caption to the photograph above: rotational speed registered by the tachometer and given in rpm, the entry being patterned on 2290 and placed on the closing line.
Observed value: 1400
